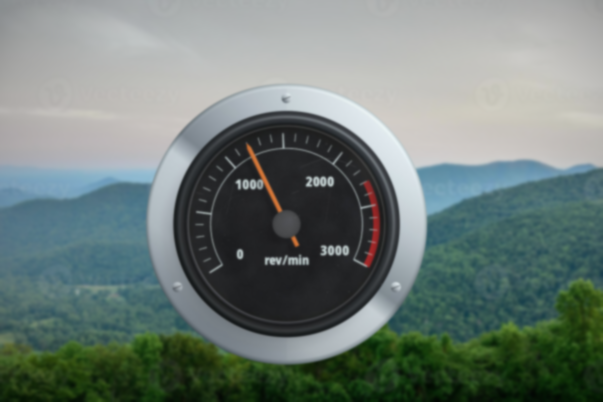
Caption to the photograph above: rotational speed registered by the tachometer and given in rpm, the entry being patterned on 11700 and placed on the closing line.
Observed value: 1200
